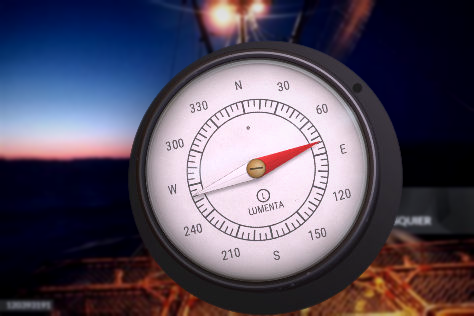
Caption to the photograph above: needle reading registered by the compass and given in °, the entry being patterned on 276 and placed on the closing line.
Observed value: 80
